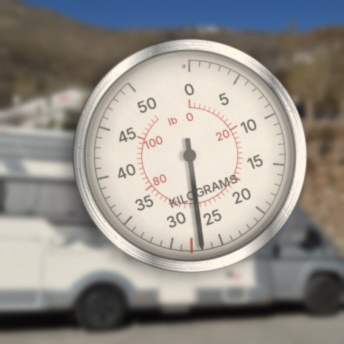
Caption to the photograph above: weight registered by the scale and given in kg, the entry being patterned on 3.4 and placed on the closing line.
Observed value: 27
